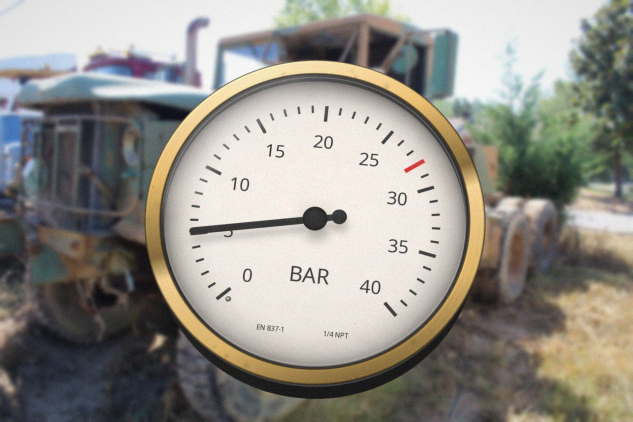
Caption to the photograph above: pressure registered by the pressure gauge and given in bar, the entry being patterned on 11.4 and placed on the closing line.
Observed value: 5
